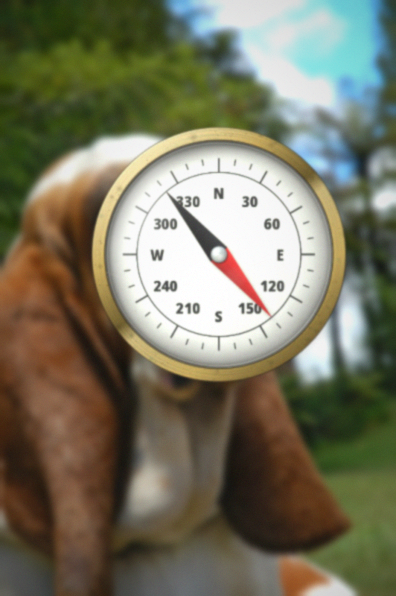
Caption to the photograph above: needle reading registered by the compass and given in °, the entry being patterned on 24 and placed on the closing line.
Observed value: 140
